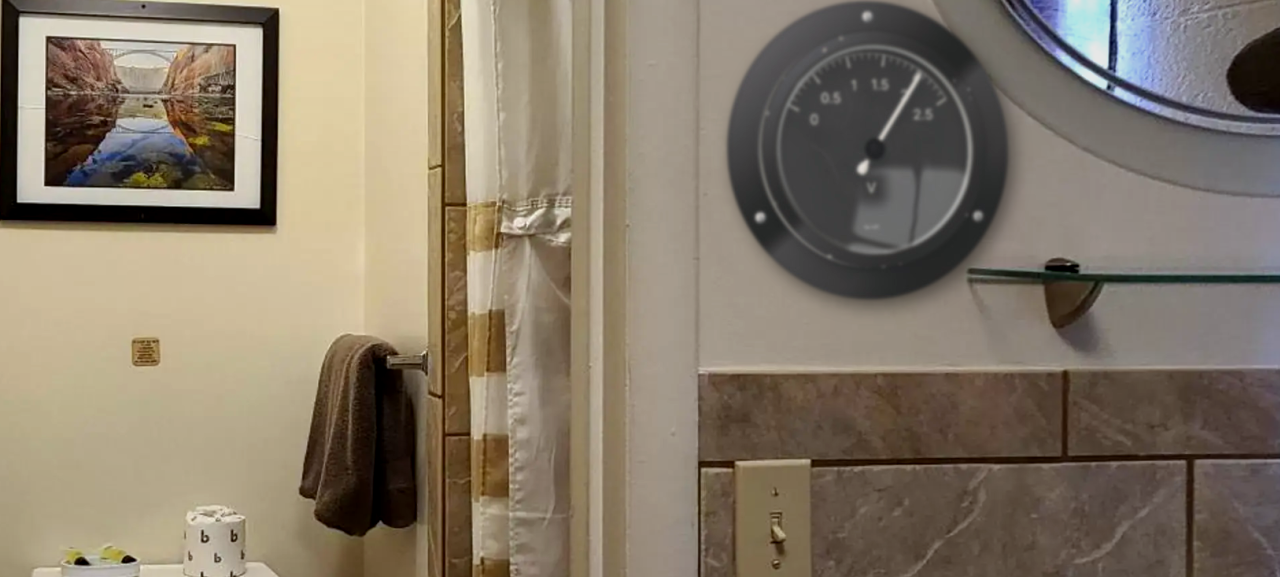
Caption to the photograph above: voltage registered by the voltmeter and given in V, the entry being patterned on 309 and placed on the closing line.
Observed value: 2
